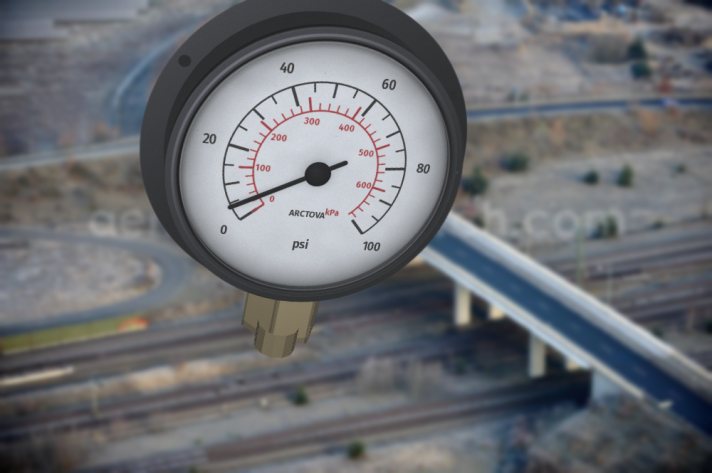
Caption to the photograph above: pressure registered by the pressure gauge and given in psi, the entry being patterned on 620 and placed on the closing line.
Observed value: 5
